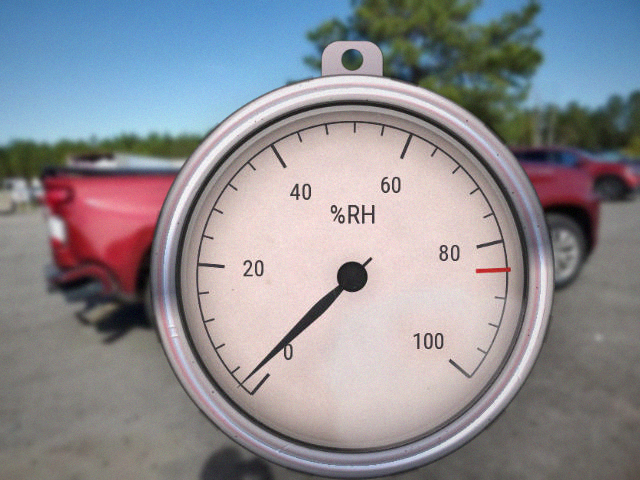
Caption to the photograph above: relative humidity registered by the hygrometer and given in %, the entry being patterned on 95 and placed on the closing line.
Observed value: 2
